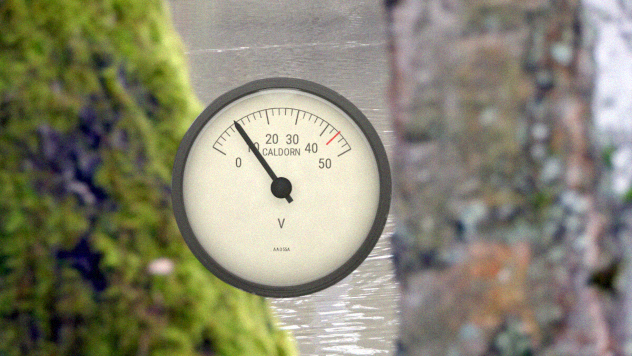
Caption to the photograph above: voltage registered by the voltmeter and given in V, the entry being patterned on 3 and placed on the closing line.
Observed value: 10
